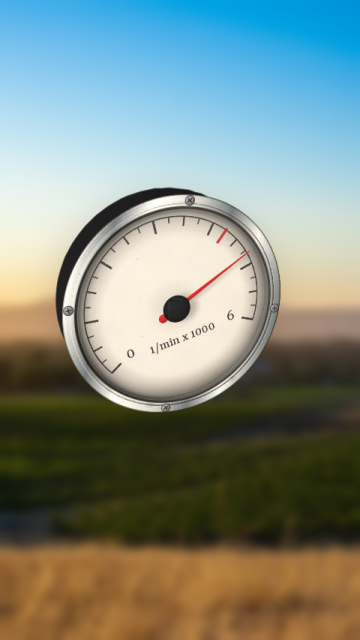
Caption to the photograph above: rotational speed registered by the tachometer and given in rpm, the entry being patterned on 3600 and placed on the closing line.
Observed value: 4750
